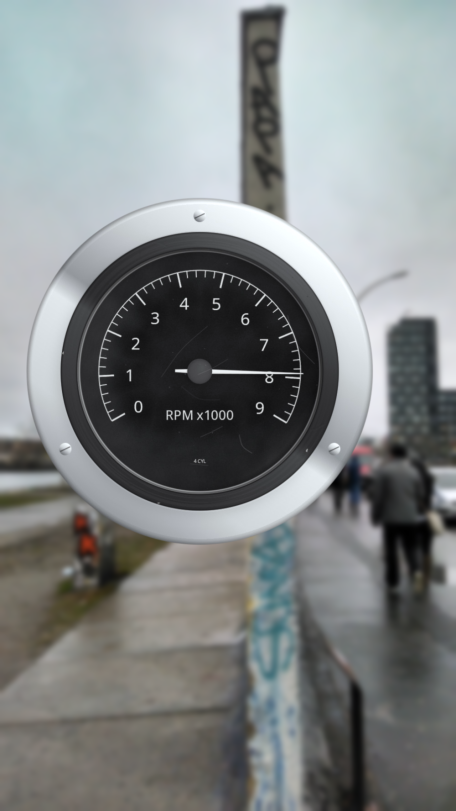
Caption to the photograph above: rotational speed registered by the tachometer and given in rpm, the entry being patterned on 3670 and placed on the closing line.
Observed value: 7900
